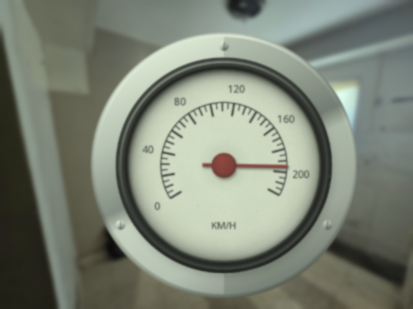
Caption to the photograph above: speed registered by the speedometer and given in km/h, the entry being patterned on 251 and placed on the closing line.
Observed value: 195
